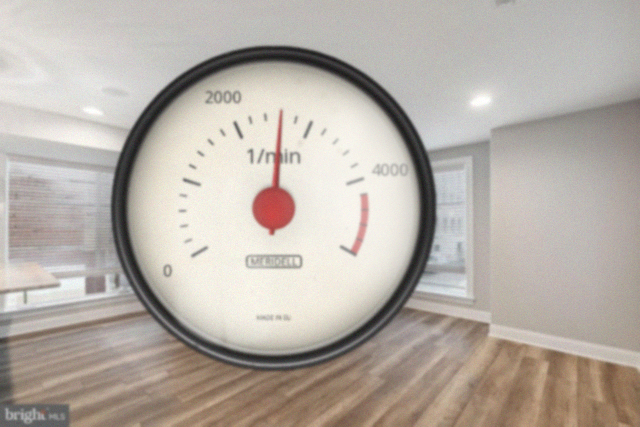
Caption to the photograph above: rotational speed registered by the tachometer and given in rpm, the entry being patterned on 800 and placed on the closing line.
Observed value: 2600
